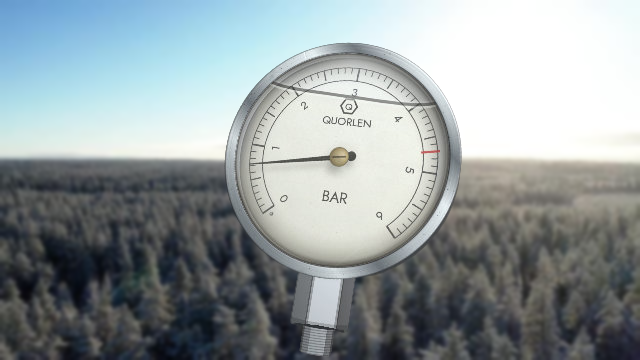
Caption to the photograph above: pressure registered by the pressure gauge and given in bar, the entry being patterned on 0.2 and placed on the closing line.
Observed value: 0.7
